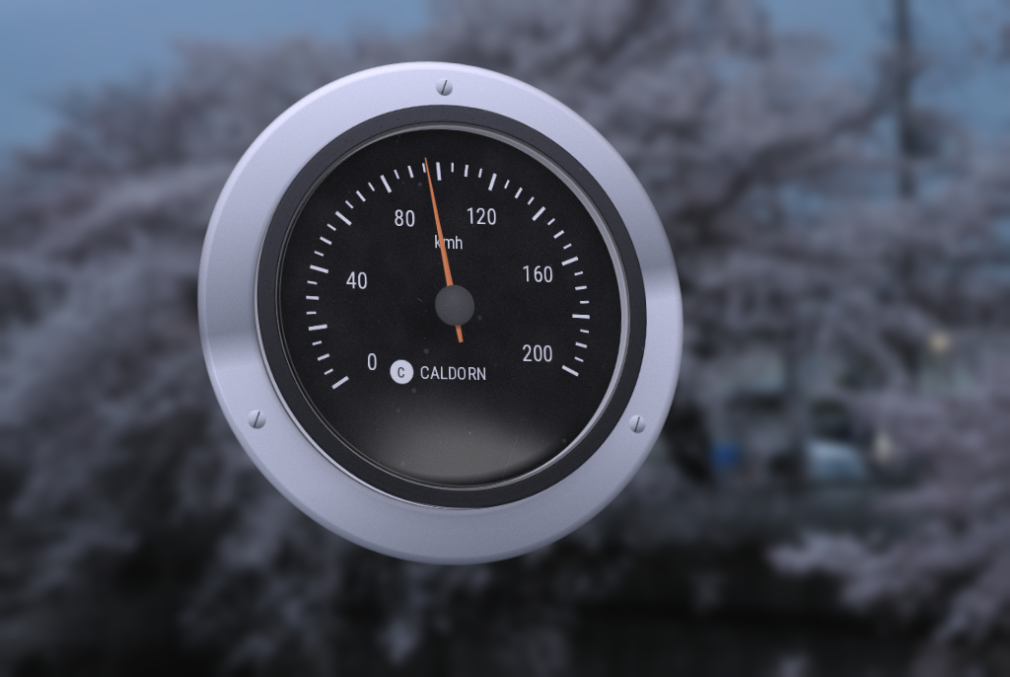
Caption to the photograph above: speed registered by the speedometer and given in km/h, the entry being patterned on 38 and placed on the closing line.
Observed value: 95
